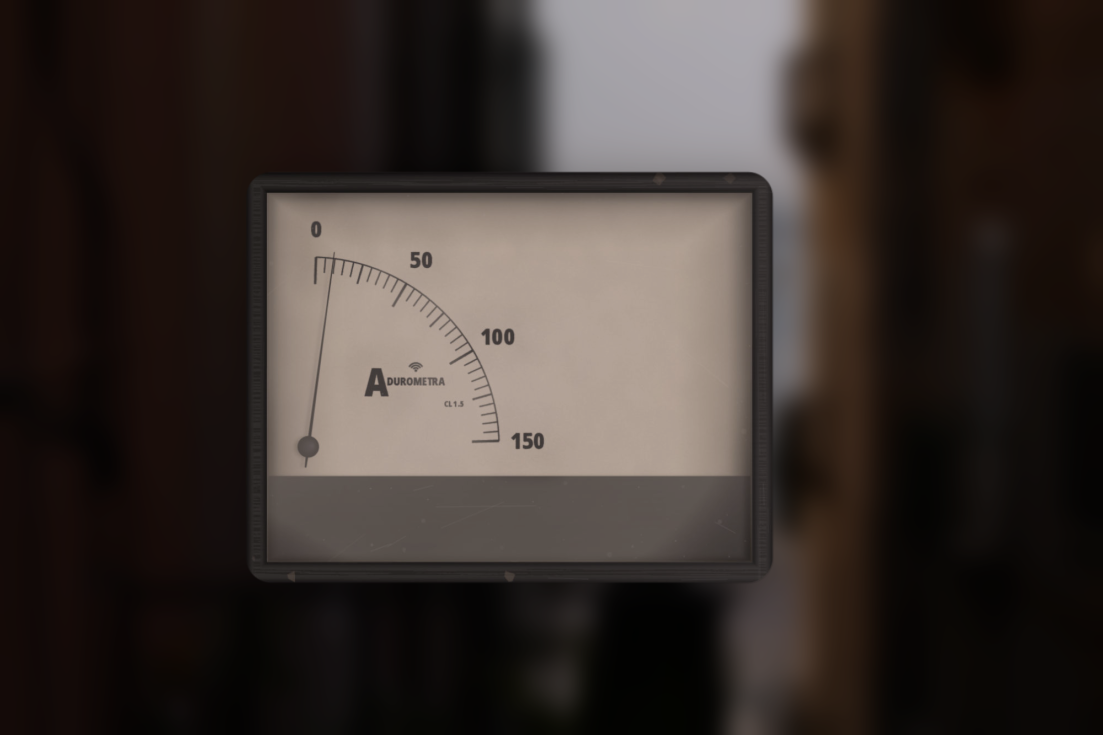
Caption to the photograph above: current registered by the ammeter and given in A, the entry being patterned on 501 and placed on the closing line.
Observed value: 10
